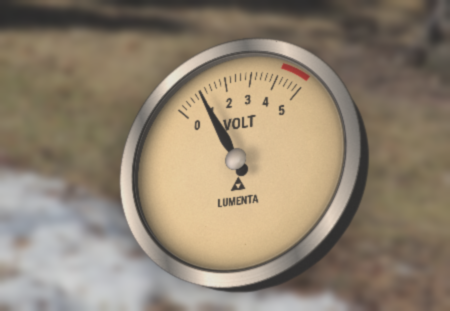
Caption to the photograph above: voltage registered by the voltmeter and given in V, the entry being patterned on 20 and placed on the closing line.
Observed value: 1
